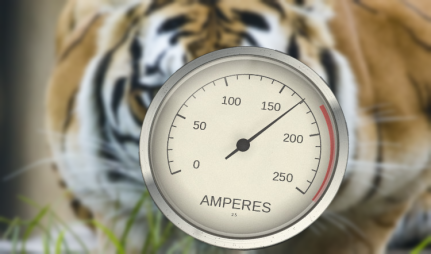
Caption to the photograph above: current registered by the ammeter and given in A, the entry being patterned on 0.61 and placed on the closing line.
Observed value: 170
